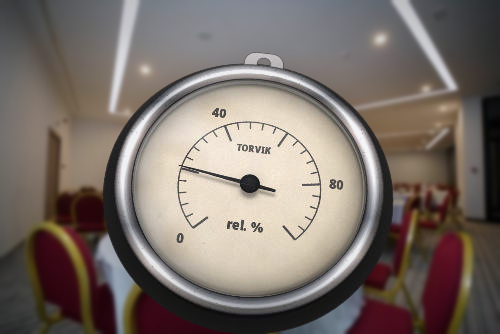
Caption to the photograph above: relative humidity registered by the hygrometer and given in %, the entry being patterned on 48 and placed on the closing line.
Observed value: 20
